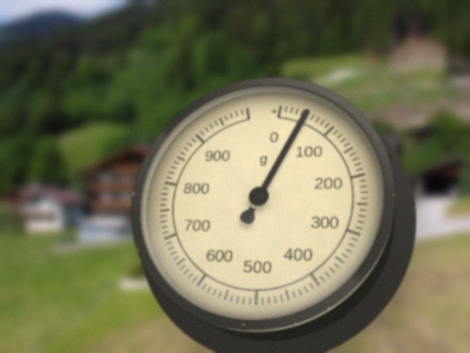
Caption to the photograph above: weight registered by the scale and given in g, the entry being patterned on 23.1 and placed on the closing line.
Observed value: 50
